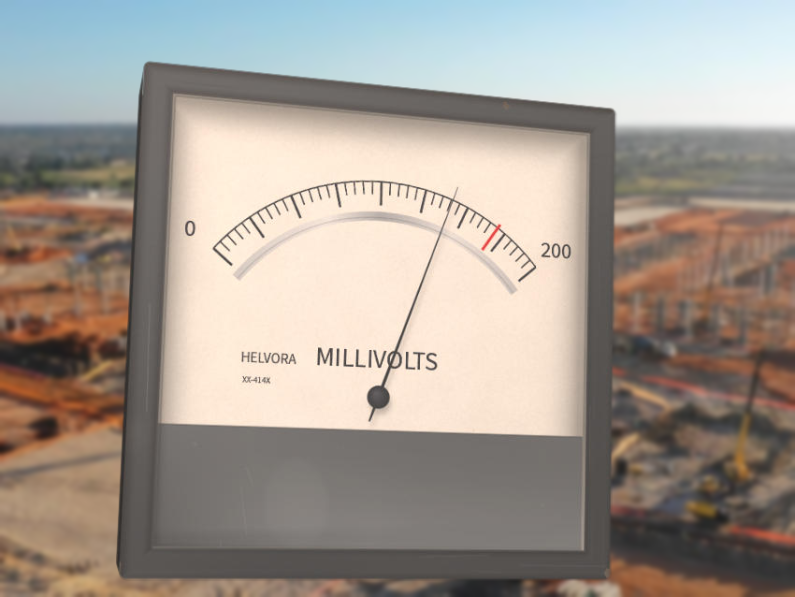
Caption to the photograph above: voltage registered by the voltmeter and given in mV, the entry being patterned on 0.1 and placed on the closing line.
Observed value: 140
